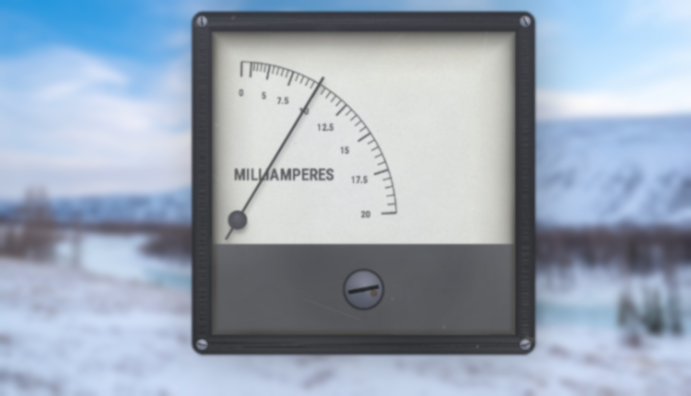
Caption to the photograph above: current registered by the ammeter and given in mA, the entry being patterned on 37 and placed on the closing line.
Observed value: 10
